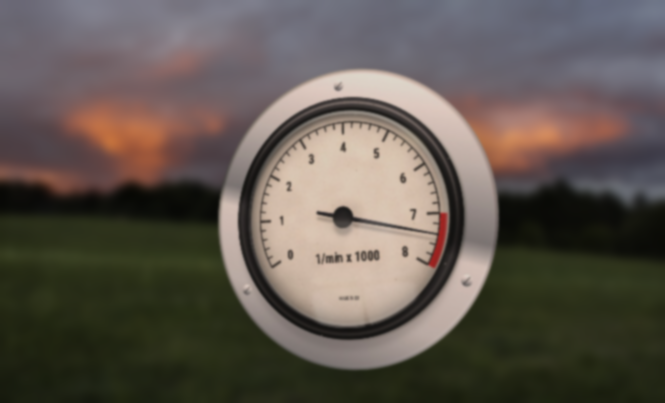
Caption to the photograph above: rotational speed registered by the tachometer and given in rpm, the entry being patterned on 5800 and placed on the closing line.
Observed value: 7400
